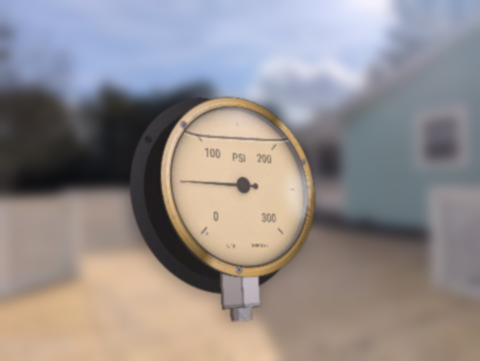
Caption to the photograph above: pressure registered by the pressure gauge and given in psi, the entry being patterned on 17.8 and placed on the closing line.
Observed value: 50
